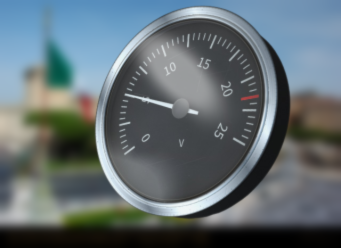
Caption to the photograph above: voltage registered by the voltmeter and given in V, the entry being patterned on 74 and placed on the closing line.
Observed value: 5
